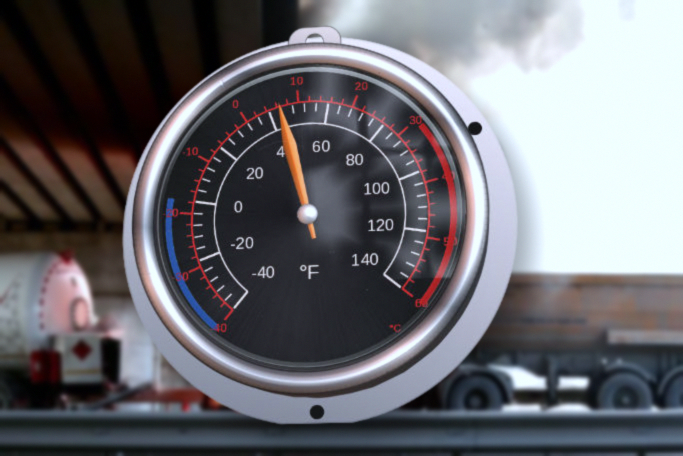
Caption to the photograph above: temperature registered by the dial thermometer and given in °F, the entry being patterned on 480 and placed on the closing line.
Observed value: 44
